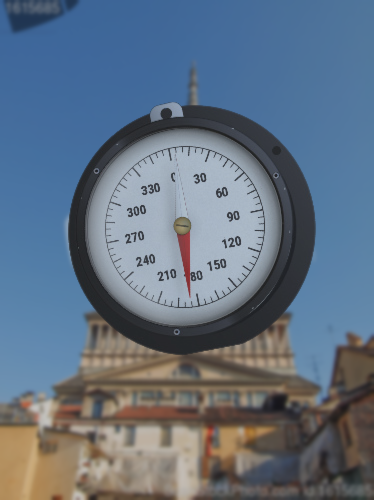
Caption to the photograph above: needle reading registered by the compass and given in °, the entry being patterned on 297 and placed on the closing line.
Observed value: 185
